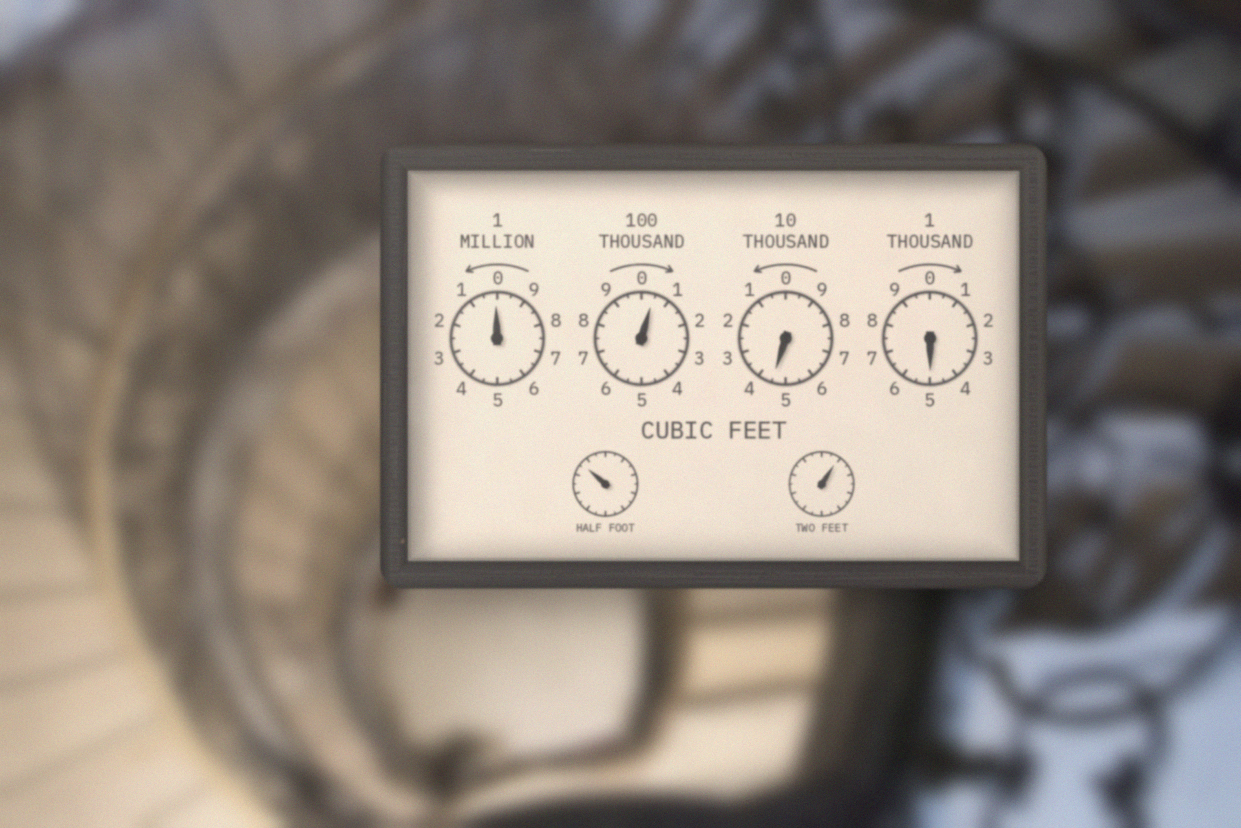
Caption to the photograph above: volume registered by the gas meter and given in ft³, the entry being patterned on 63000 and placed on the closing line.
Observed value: 4500
